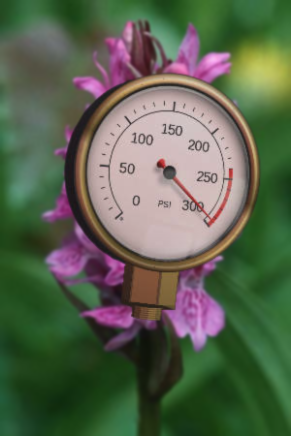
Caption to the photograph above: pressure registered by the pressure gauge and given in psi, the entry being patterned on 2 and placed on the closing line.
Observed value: 295
